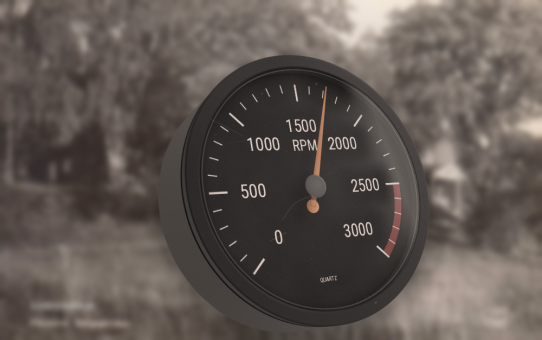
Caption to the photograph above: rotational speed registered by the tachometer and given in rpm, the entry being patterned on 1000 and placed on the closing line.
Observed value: 1700
